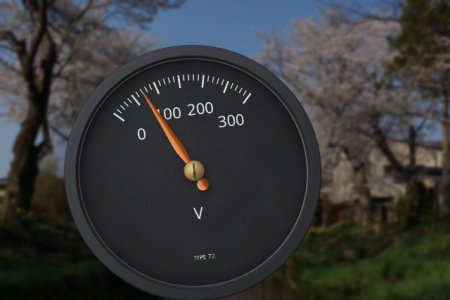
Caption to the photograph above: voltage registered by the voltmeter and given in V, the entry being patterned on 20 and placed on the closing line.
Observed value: 70
